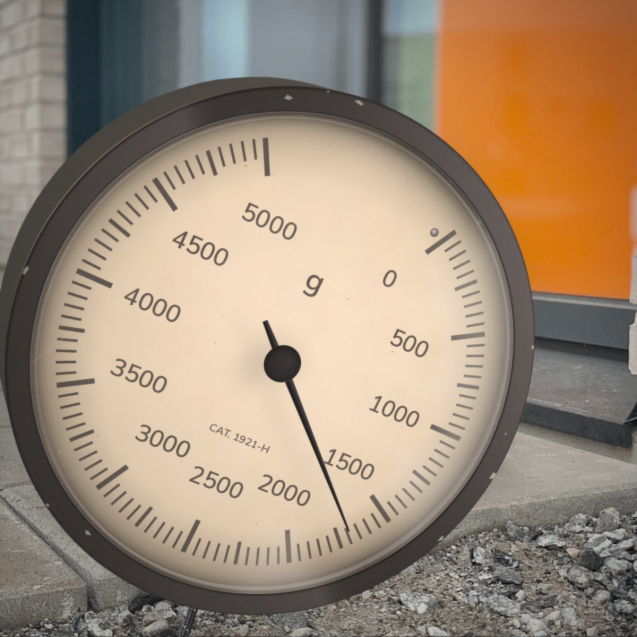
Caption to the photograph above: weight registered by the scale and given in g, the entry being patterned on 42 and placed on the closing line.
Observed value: 1700
